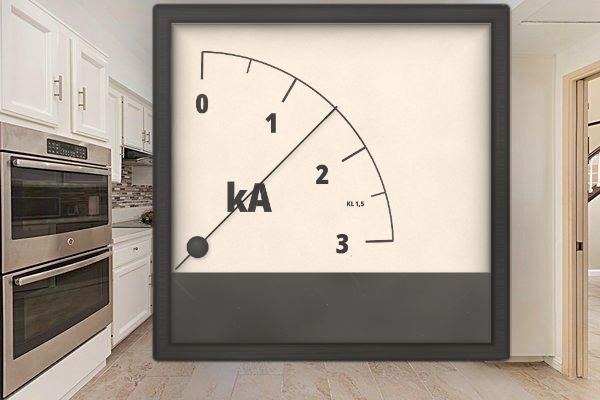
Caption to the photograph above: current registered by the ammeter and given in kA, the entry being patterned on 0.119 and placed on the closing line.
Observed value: 1.5
